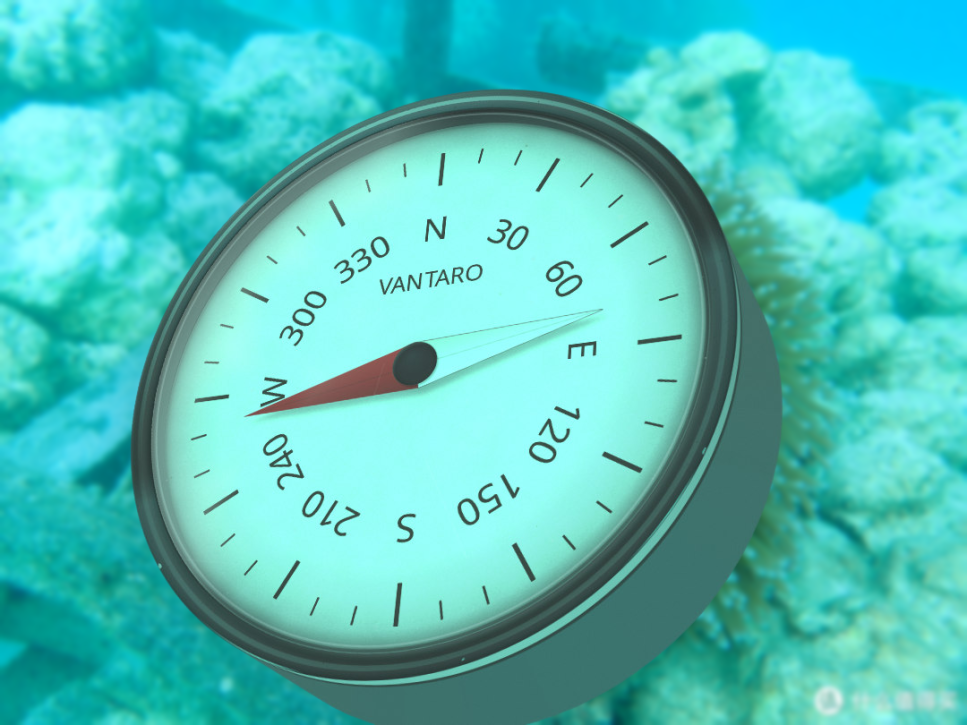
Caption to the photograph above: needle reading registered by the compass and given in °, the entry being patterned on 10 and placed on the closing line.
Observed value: 260
